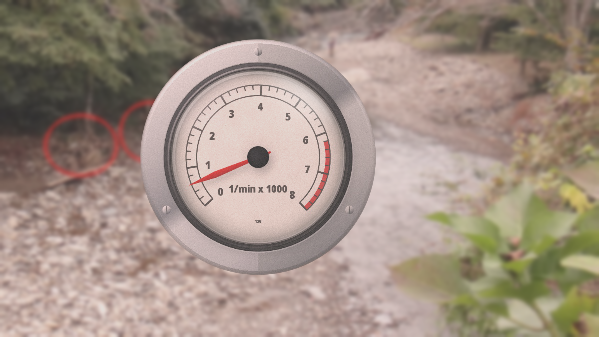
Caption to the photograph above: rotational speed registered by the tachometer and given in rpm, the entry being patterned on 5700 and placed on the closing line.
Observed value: 600
